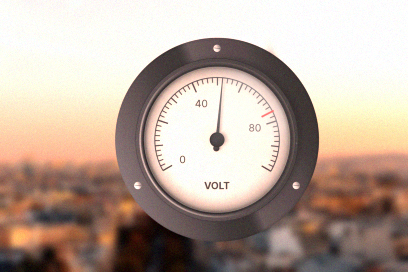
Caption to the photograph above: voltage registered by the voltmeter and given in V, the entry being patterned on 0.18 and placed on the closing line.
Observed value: 52
